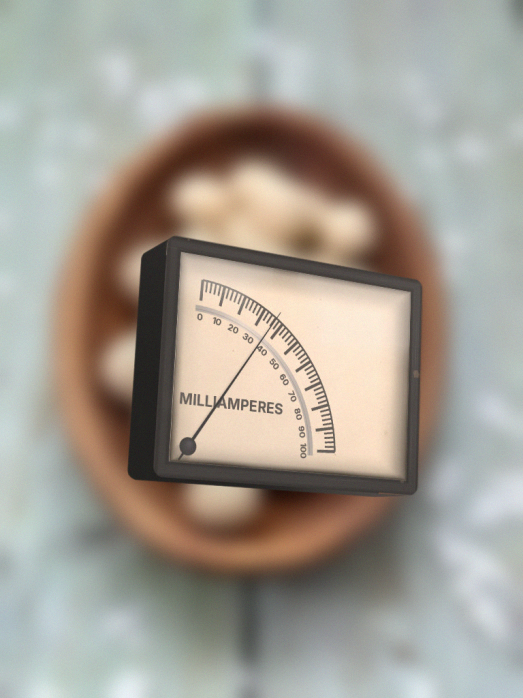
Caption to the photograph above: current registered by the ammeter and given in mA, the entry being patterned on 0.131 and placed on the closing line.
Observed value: 36
